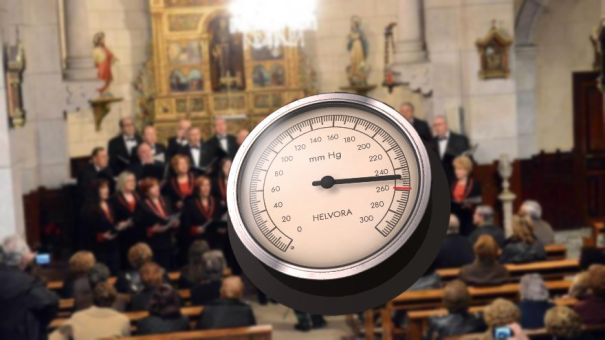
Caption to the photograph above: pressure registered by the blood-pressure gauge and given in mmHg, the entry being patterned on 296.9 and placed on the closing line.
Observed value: 250
